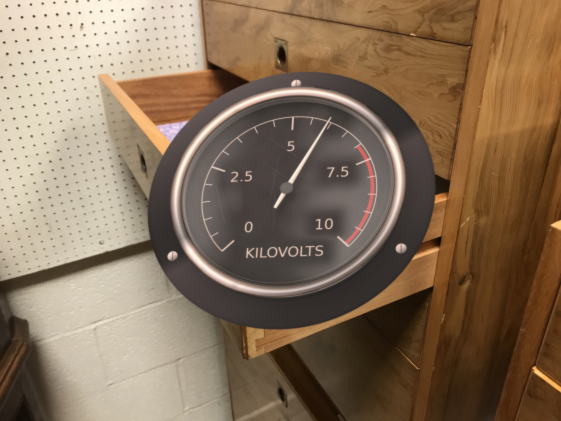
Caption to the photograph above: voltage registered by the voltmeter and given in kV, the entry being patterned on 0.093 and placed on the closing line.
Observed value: 6
